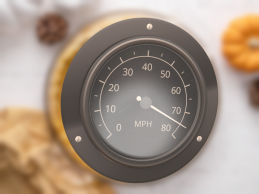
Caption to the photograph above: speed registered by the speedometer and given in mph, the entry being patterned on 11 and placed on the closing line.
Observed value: 75
